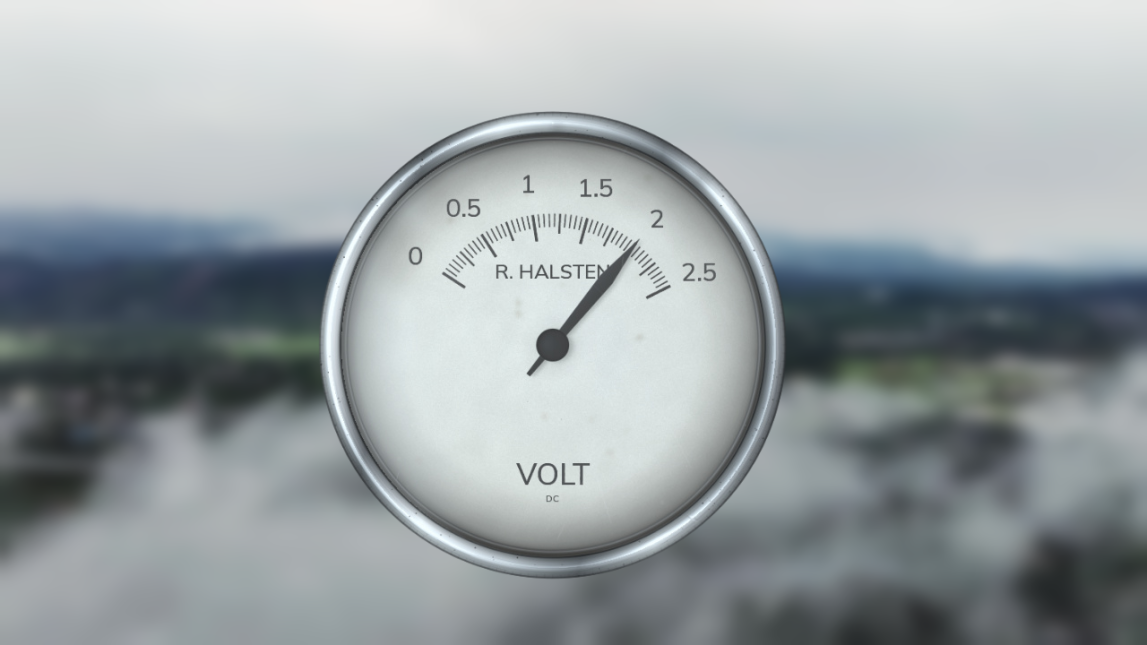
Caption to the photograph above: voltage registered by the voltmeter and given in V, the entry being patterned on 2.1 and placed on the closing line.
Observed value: 2
